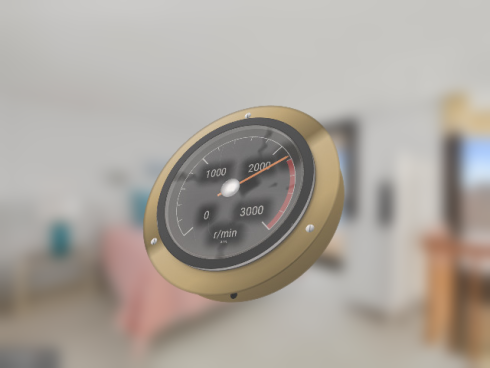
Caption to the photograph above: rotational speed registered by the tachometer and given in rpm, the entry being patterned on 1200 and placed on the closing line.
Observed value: 2200
